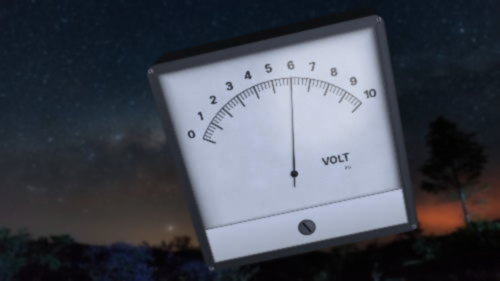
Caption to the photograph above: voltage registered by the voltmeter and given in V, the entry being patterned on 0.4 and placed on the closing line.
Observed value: 6
